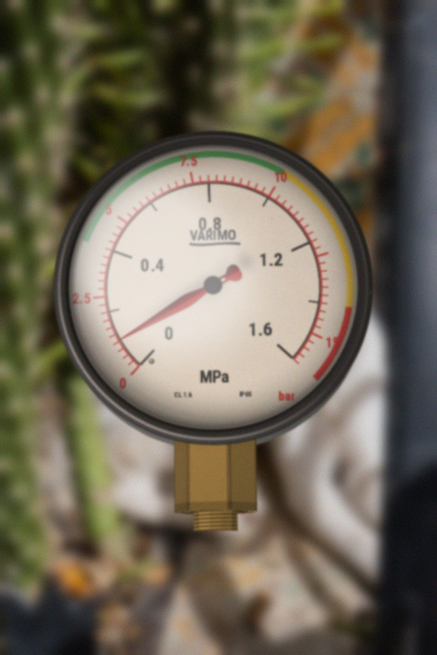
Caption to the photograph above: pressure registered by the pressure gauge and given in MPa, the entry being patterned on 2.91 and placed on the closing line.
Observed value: 0.1
